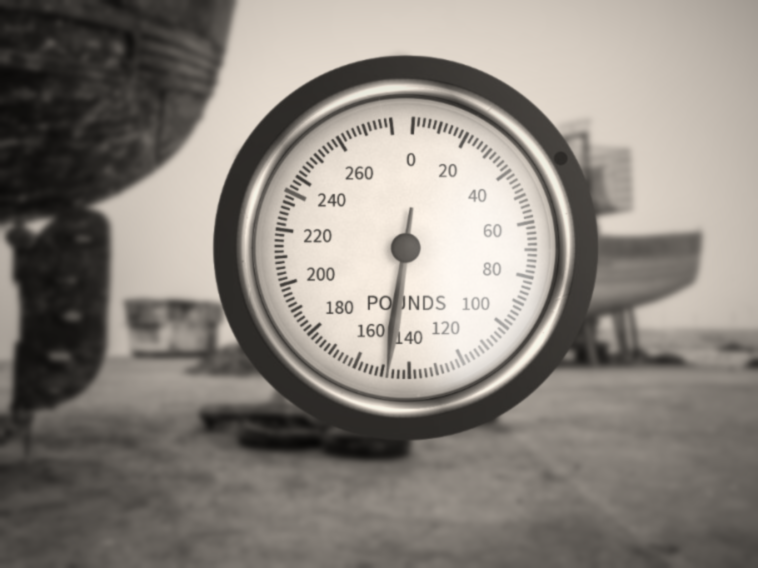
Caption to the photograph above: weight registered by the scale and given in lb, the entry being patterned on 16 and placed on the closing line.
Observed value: 148
